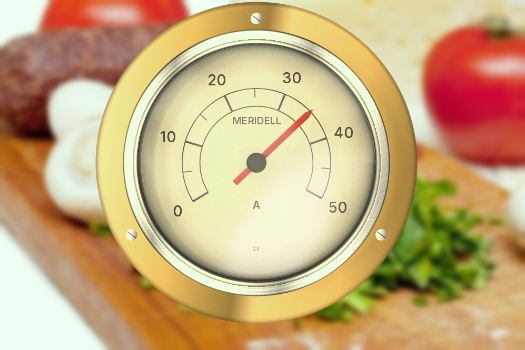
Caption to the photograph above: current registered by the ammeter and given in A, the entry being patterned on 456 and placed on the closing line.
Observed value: 35
